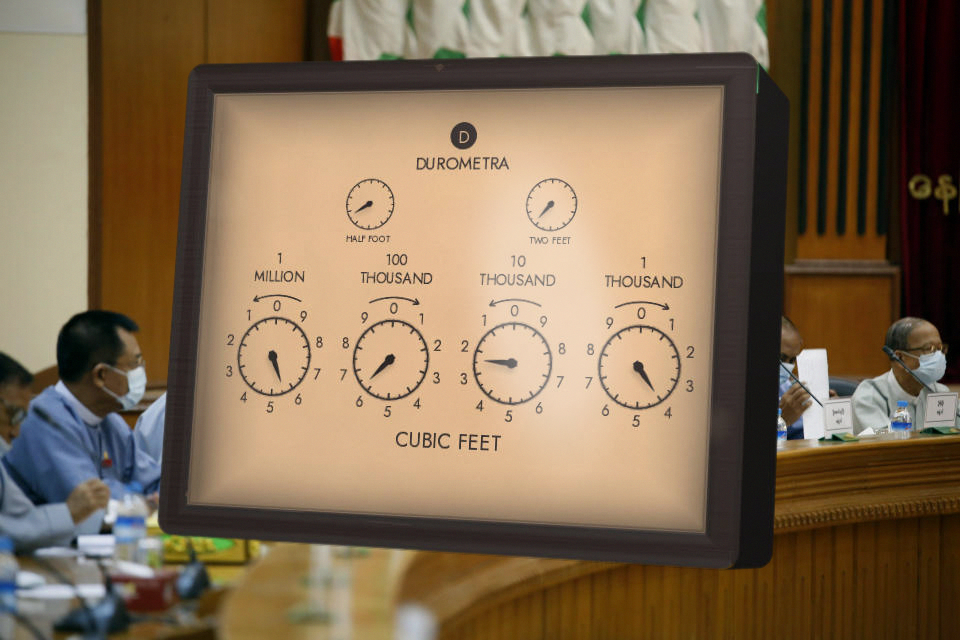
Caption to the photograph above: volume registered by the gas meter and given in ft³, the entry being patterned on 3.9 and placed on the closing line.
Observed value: 562400
